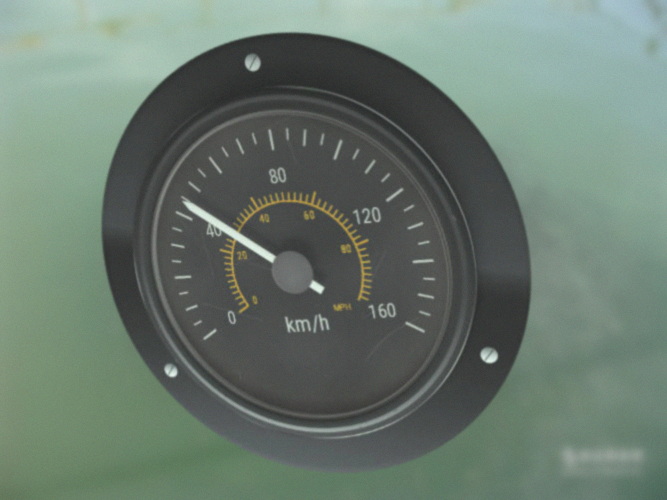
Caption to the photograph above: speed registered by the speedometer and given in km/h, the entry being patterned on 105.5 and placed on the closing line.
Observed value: 45
